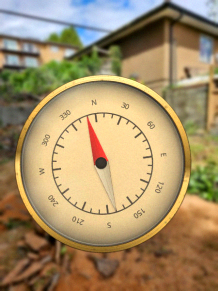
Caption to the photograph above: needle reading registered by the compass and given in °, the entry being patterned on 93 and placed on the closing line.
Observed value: 350
